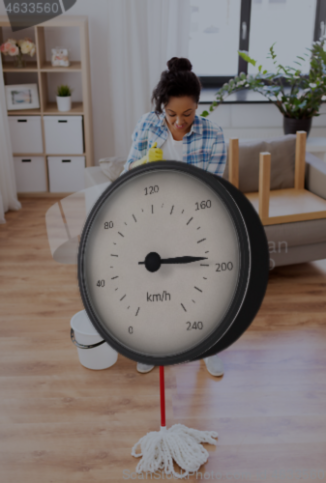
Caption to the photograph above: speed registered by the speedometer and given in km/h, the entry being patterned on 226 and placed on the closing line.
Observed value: 195
